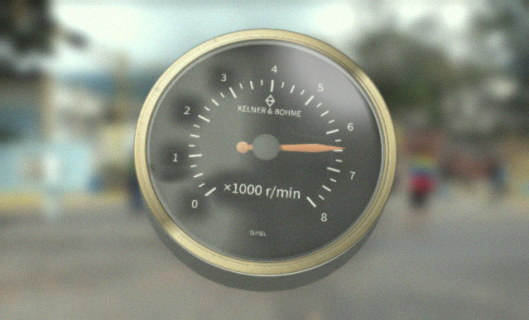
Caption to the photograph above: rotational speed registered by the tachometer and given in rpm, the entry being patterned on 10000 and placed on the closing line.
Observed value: 6500
